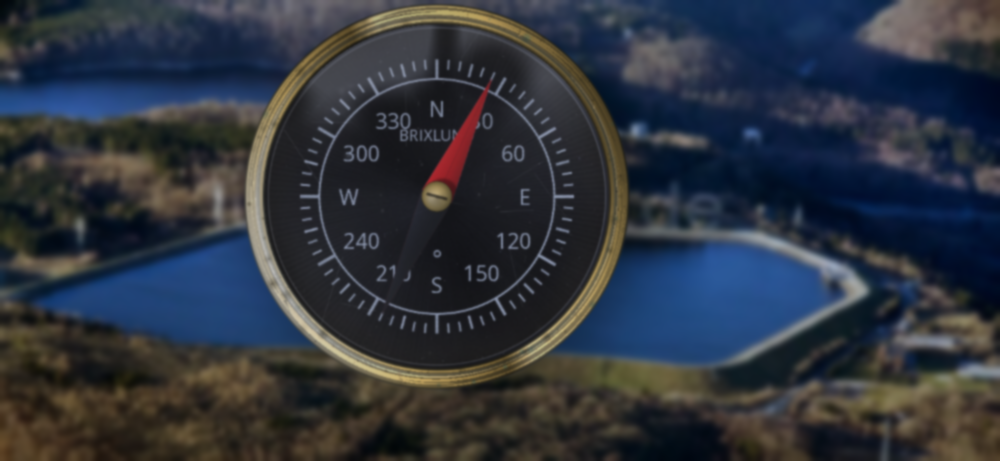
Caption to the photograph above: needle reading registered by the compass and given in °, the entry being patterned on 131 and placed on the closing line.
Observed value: 25
